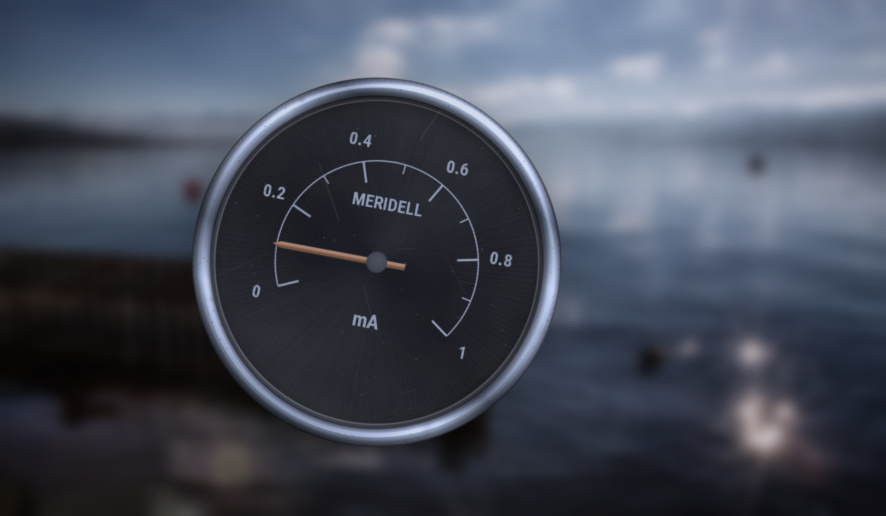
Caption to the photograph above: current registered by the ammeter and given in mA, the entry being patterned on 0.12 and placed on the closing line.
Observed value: 0.1
